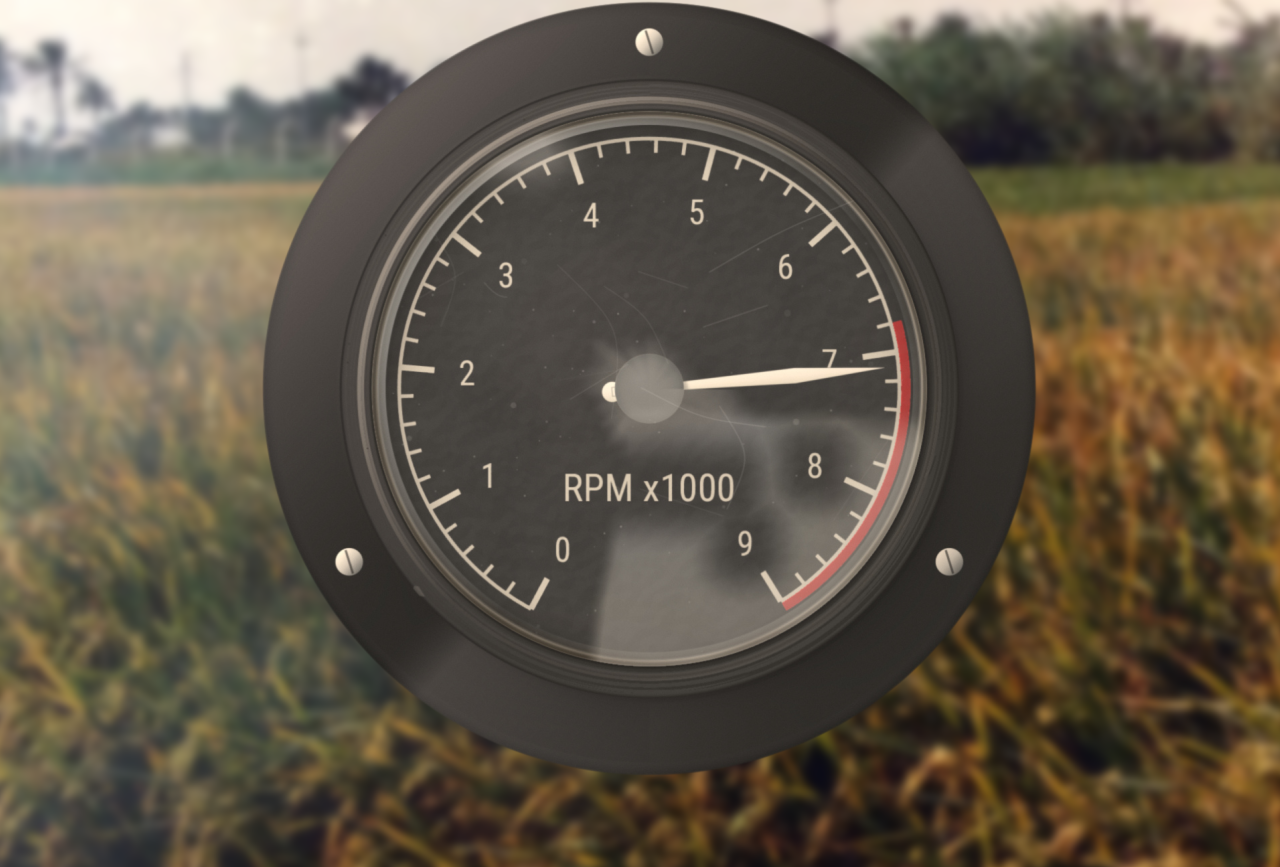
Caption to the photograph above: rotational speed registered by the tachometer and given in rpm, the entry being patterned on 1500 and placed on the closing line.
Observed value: 7100
